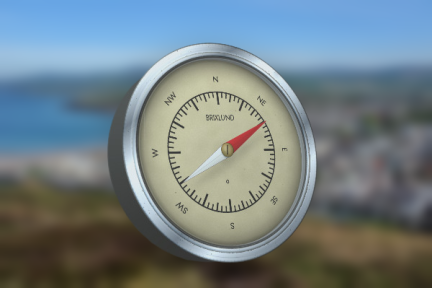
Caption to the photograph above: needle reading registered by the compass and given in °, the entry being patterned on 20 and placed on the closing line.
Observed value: 60
